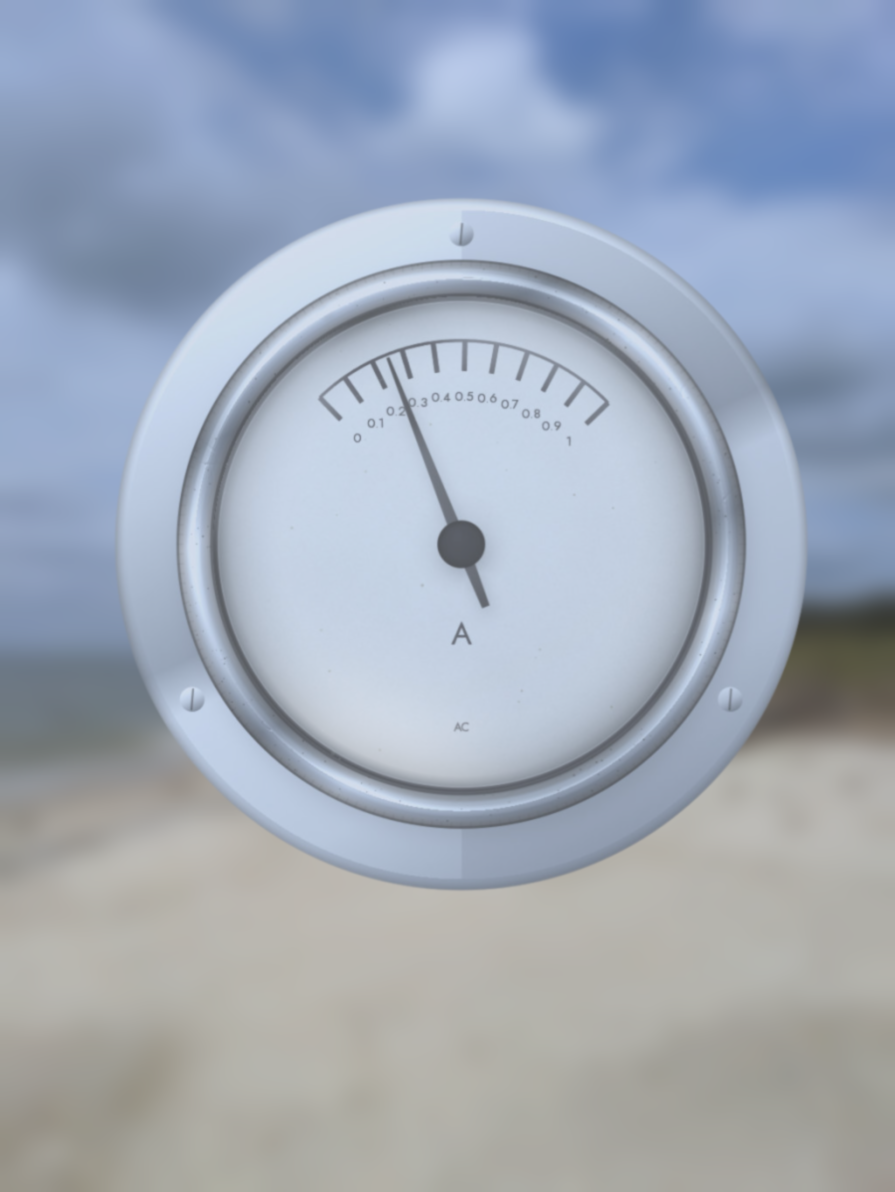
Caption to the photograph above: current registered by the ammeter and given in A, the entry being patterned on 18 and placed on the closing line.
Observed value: 0.25
